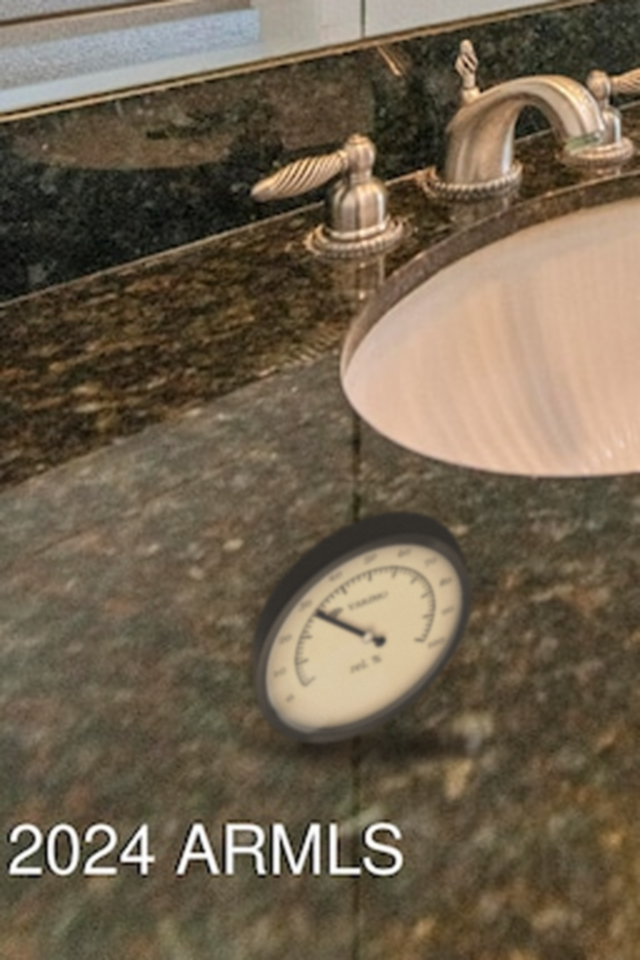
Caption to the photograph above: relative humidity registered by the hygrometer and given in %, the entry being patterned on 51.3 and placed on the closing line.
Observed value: 30
